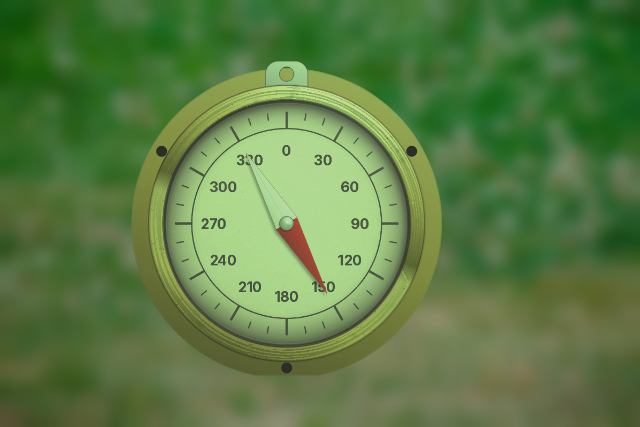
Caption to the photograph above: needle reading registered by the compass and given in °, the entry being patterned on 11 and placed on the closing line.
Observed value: 150
